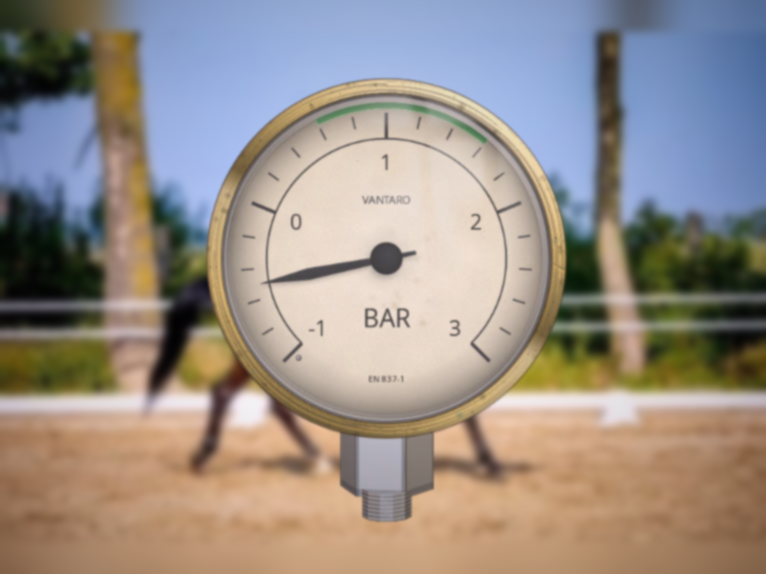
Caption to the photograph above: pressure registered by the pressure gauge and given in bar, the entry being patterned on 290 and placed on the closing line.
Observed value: -0.5
